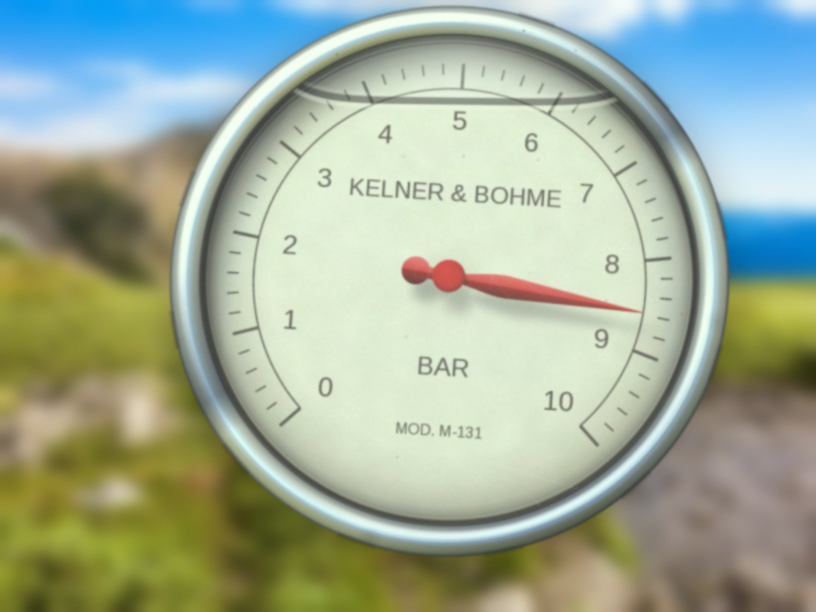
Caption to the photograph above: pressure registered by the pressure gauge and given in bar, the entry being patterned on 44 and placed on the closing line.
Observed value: 8.6
